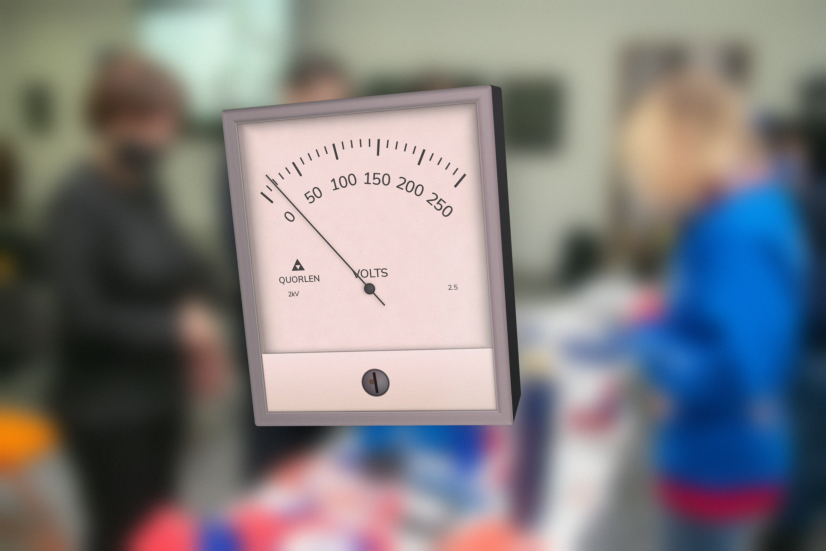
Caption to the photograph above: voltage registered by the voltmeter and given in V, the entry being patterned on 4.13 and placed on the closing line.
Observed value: 20
